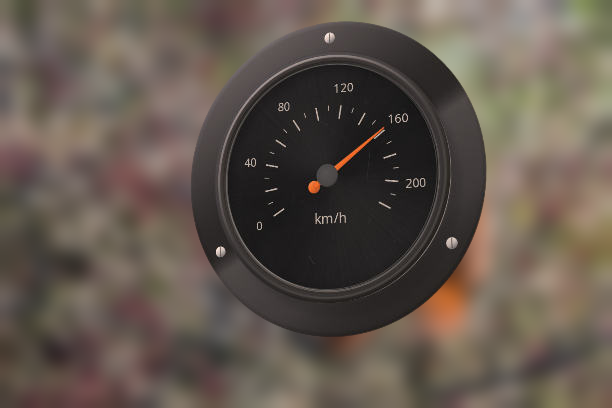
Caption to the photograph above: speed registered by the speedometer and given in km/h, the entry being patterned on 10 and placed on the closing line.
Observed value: 160
